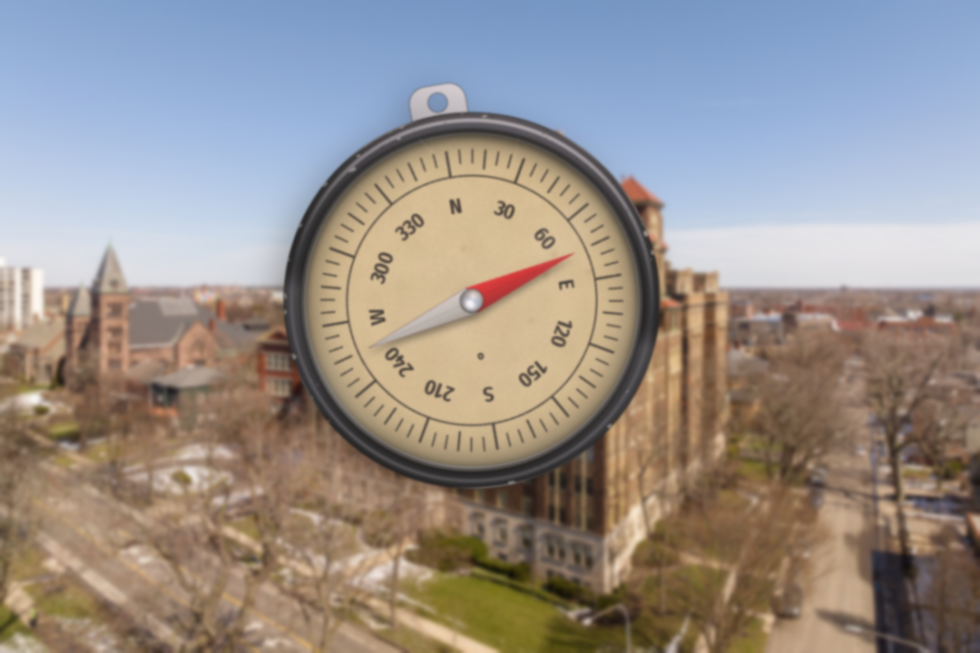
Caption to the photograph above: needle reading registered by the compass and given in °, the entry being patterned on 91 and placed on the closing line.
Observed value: 75
